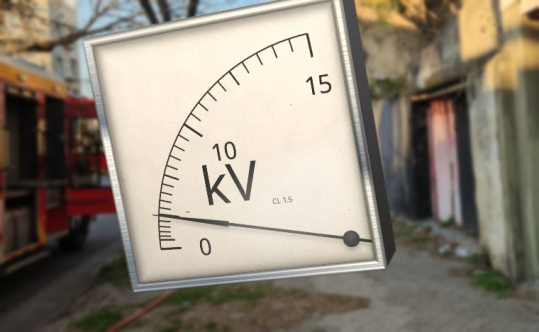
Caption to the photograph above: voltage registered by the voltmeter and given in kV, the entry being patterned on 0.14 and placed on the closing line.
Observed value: 5
